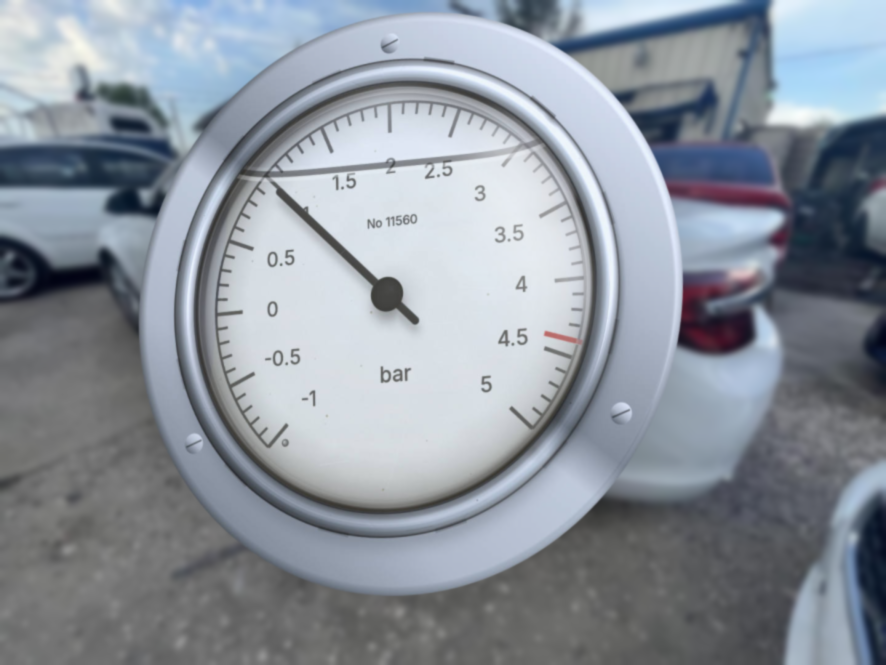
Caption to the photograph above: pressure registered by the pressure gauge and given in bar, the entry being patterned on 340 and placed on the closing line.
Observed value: 1
